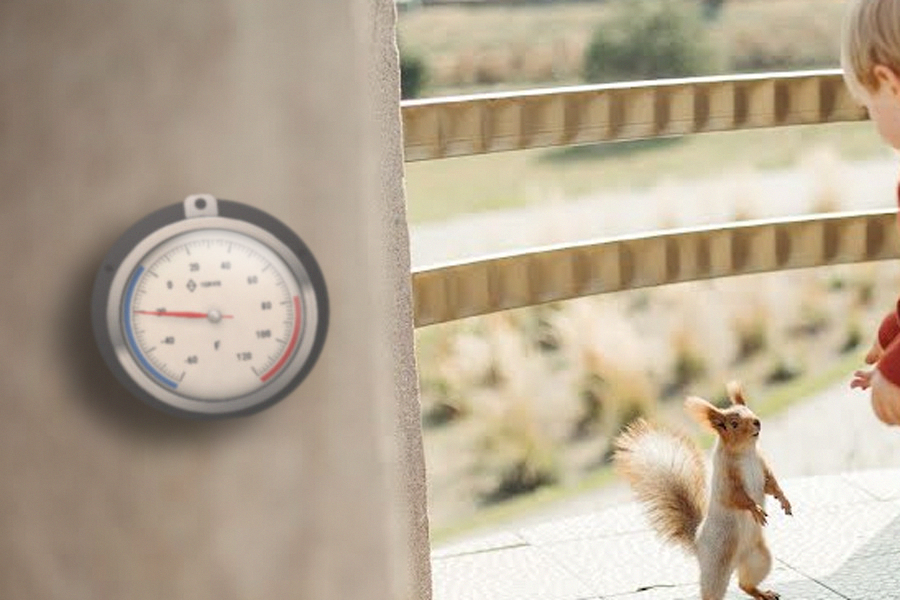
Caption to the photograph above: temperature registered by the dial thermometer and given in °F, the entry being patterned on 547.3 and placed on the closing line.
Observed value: -20
